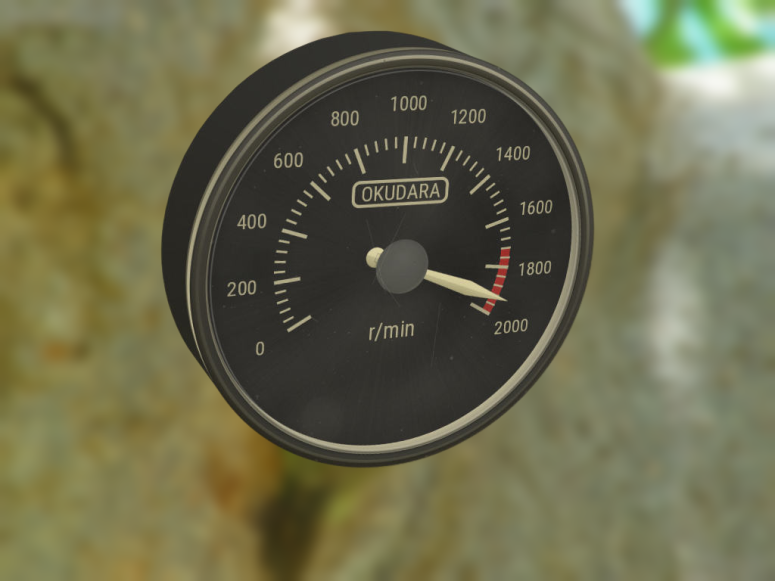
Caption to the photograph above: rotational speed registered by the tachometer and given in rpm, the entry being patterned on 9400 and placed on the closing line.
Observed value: 1920
